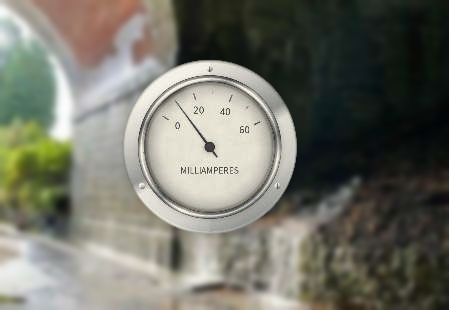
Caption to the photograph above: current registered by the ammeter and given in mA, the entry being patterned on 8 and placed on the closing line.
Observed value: 10
